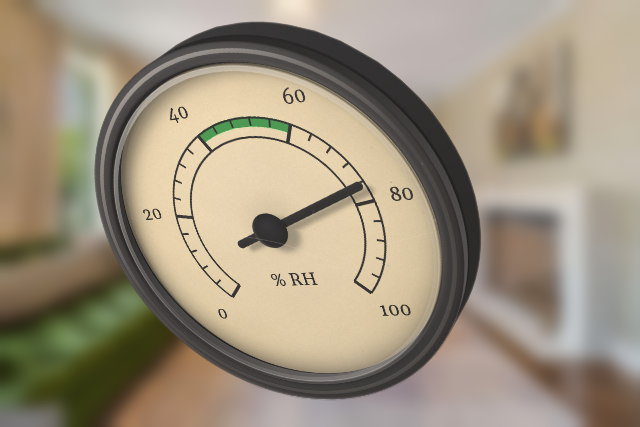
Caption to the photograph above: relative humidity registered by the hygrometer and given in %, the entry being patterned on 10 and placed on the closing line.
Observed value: 76
